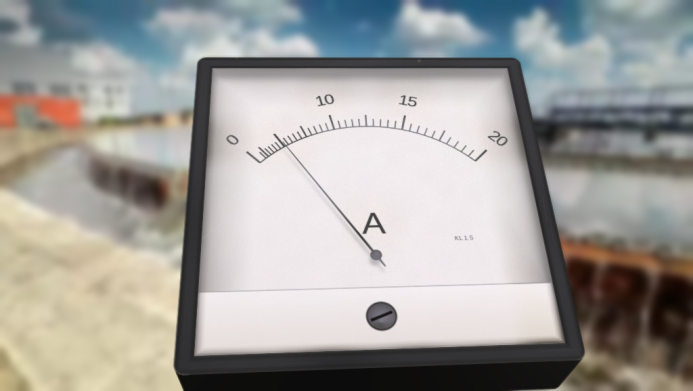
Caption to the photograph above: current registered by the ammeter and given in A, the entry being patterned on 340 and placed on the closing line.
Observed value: 5
